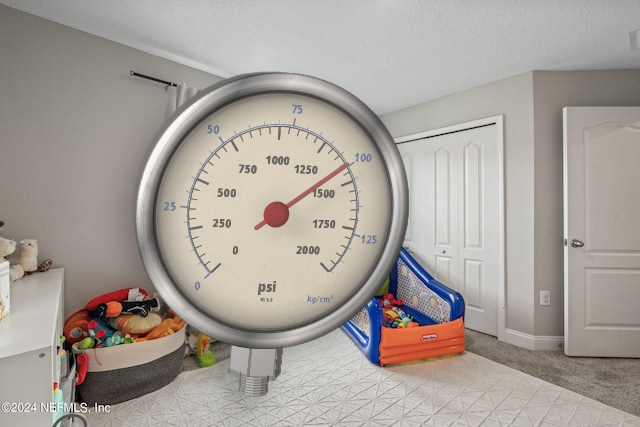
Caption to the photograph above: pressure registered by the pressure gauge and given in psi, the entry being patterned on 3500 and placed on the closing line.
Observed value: 1400
